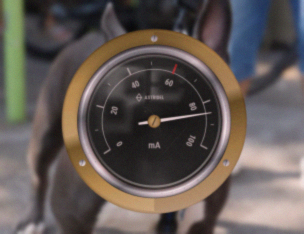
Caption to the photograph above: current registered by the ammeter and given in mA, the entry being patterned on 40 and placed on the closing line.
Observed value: 85
